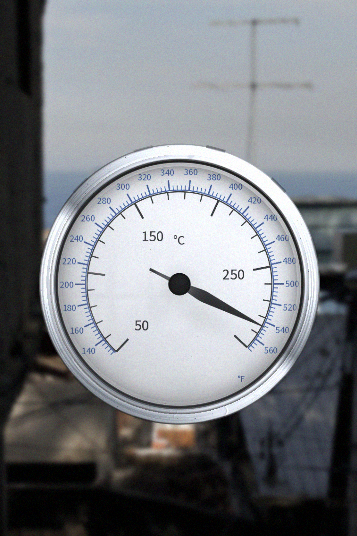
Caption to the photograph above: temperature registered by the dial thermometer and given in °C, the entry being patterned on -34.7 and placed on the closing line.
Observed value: 285
